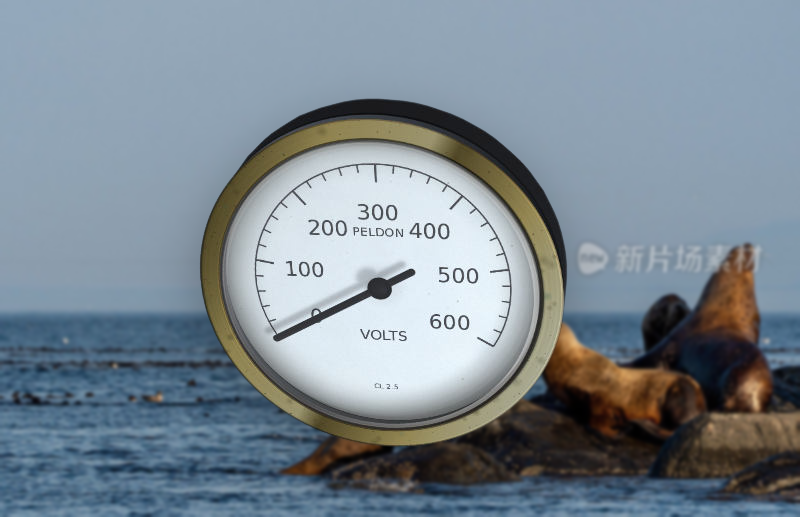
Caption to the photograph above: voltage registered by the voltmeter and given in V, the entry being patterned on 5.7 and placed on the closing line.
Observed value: 0
